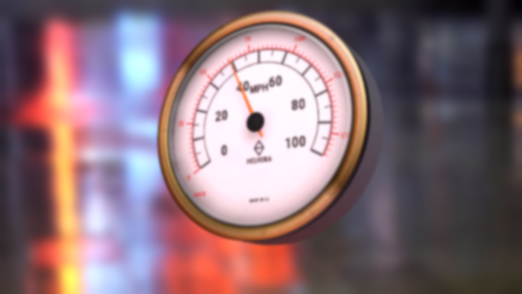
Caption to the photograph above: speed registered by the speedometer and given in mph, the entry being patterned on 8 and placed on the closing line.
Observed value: 40
